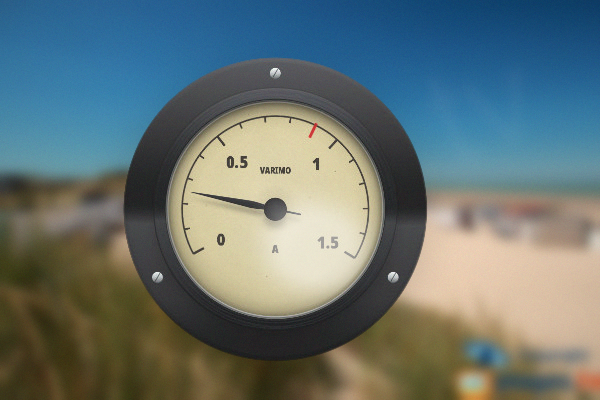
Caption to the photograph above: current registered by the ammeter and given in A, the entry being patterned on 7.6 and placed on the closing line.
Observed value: 0.25
